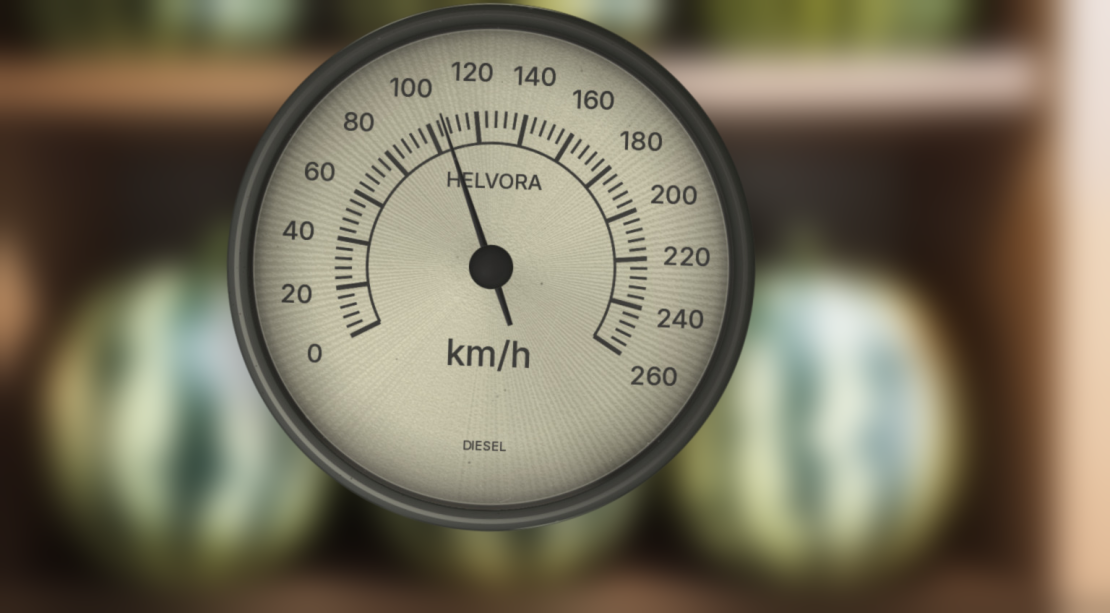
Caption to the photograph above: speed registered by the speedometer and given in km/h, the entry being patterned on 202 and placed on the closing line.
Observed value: 106
